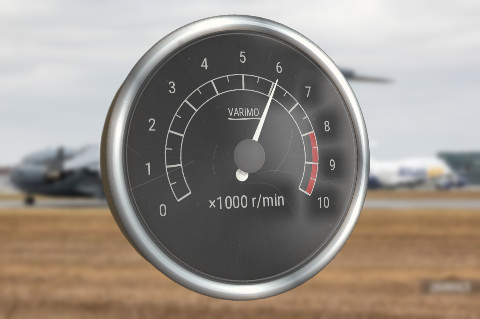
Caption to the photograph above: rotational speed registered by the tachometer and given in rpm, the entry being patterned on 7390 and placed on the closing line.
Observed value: 6000
